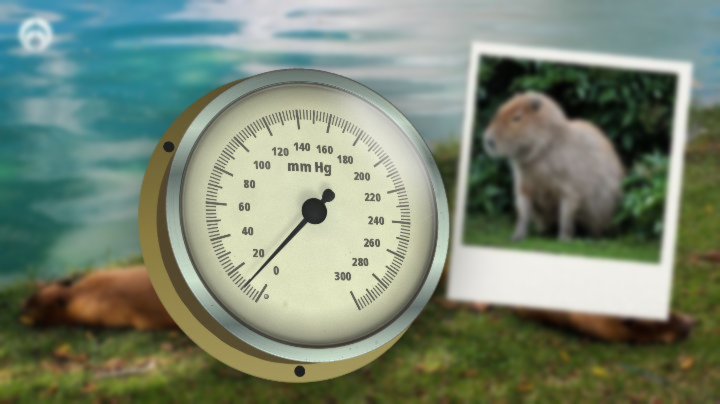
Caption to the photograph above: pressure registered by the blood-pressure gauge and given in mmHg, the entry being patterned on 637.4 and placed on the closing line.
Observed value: 10
